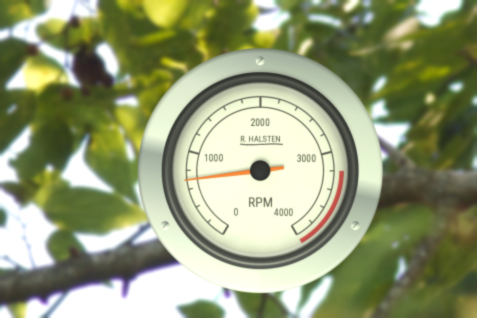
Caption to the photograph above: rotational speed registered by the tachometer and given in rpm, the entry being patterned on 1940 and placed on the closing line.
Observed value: 700
